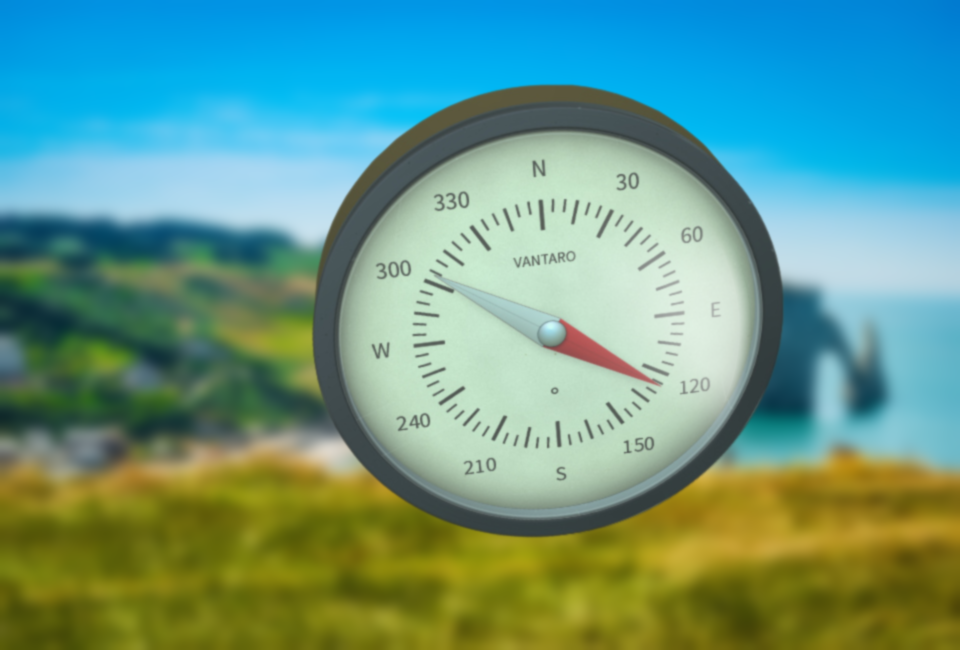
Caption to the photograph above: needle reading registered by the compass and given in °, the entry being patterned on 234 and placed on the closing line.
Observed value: 125
